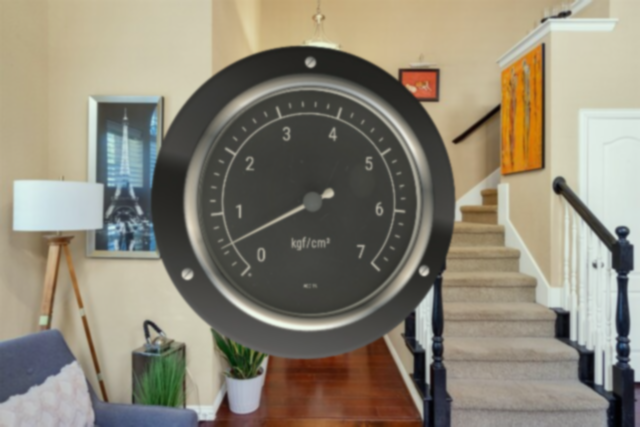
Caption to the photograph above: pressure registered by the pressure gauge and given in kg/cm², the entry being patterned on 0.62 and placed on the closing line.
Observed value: 0.5
